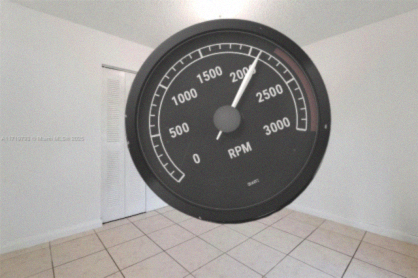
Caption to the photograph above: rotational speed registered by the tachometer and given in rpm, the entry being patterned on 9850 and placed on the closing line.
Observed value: 2100
